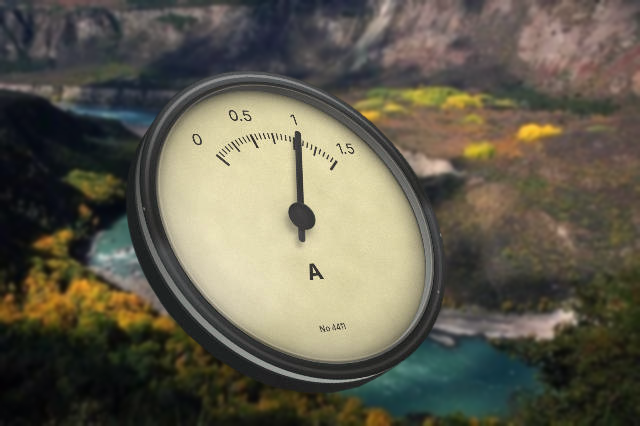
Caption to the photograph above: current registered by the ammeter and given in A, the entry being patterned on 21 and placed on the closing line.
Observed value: 1
